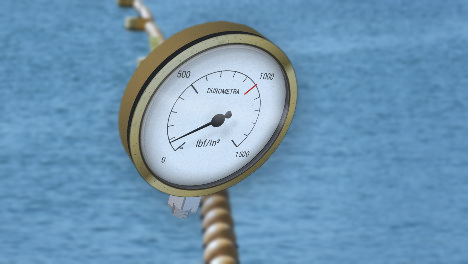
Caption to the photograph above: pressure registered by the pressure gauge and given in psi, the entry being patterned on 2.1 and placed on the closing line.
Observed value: 100
